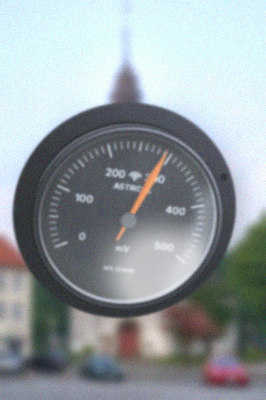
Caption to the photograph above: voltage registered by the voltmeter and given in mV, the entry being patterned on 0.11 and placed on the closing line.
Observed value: 290
